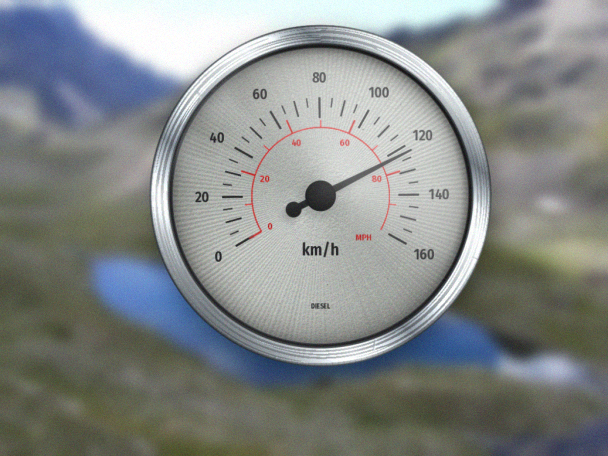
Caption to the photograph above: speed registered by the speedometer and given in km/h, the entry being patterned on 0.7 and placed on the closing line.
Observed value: 122.5
